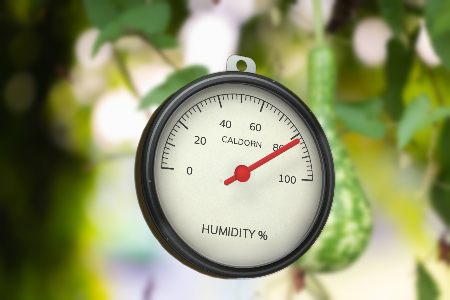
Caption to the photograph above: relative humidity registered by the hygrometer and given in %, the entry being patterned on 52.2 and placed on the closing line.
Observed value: 82
